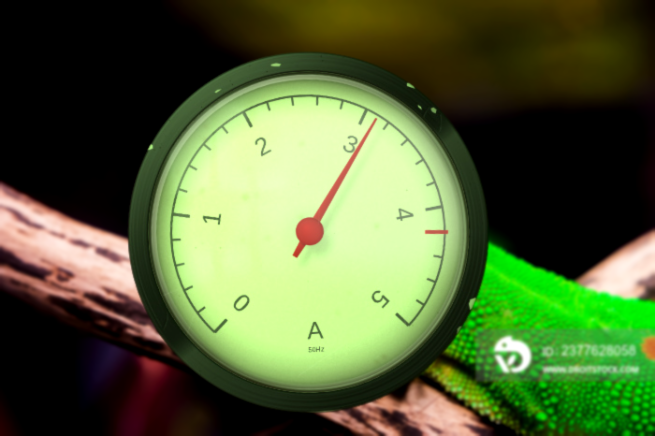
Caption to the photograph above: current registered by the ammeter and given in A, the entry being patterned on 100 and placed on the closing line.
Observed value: 3.1
